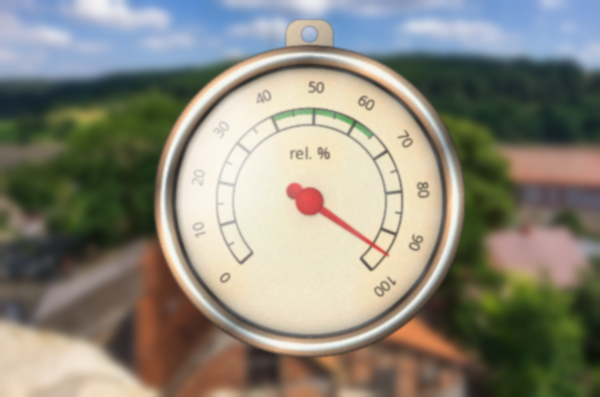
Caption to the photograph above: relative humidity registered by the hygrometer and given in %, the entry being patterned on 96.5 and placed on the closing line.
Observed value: 95
